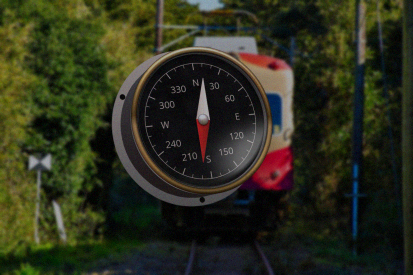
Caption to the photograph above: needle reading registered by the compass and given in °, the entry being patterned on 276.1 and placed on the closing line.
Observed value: 190
